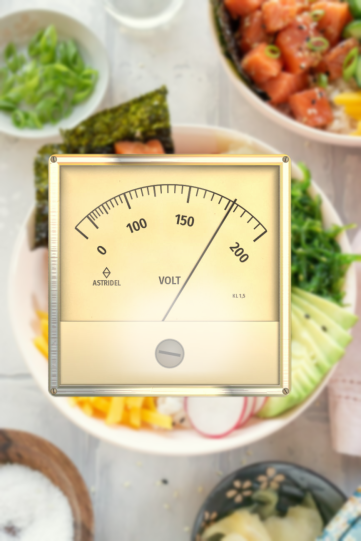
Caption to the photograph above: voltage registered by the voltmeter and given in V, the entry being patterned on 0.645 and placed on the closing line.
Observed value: 177.5
